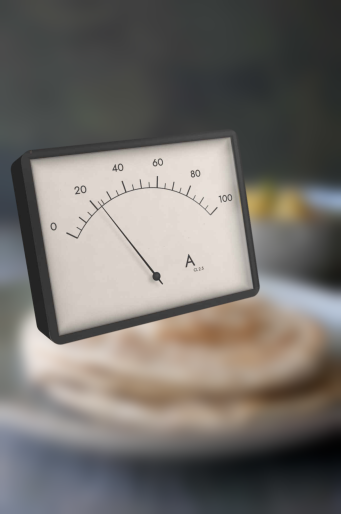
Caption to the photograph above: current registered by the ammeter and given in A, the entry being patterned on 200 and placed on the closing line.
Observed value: 22.5
